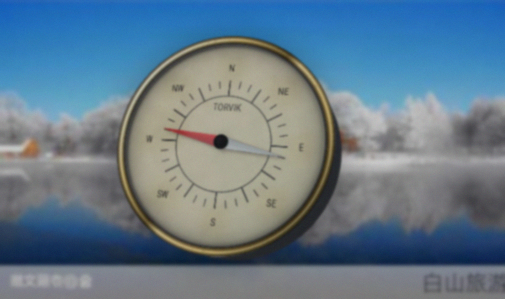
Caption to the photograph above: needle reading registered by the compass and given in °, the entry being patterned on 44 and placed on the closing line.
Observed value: 280
